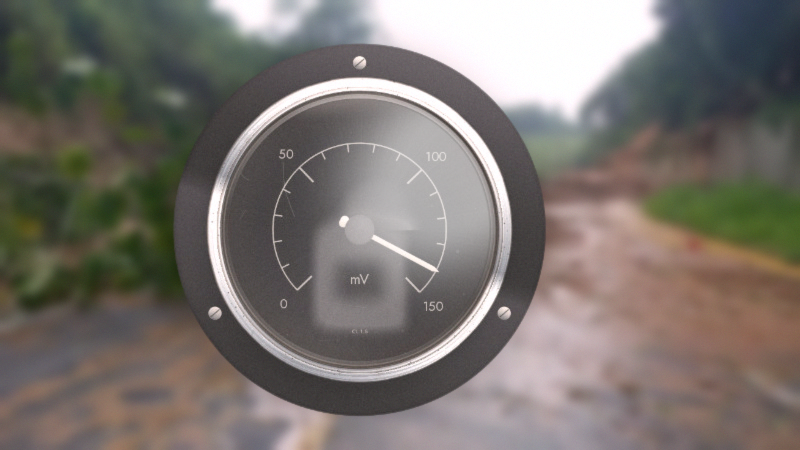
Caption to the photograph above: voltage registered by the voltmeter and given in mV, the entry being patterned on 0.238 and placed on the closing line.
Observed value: 140
